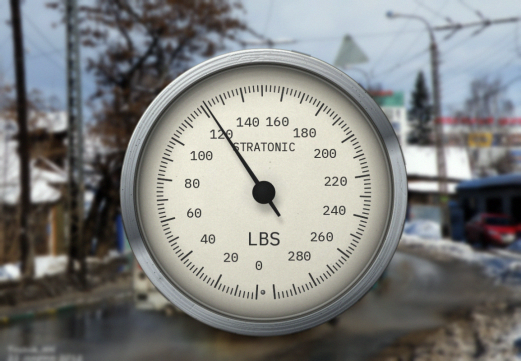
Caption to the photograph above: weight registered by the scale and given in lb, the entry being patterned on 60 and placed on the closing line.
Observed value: 122
